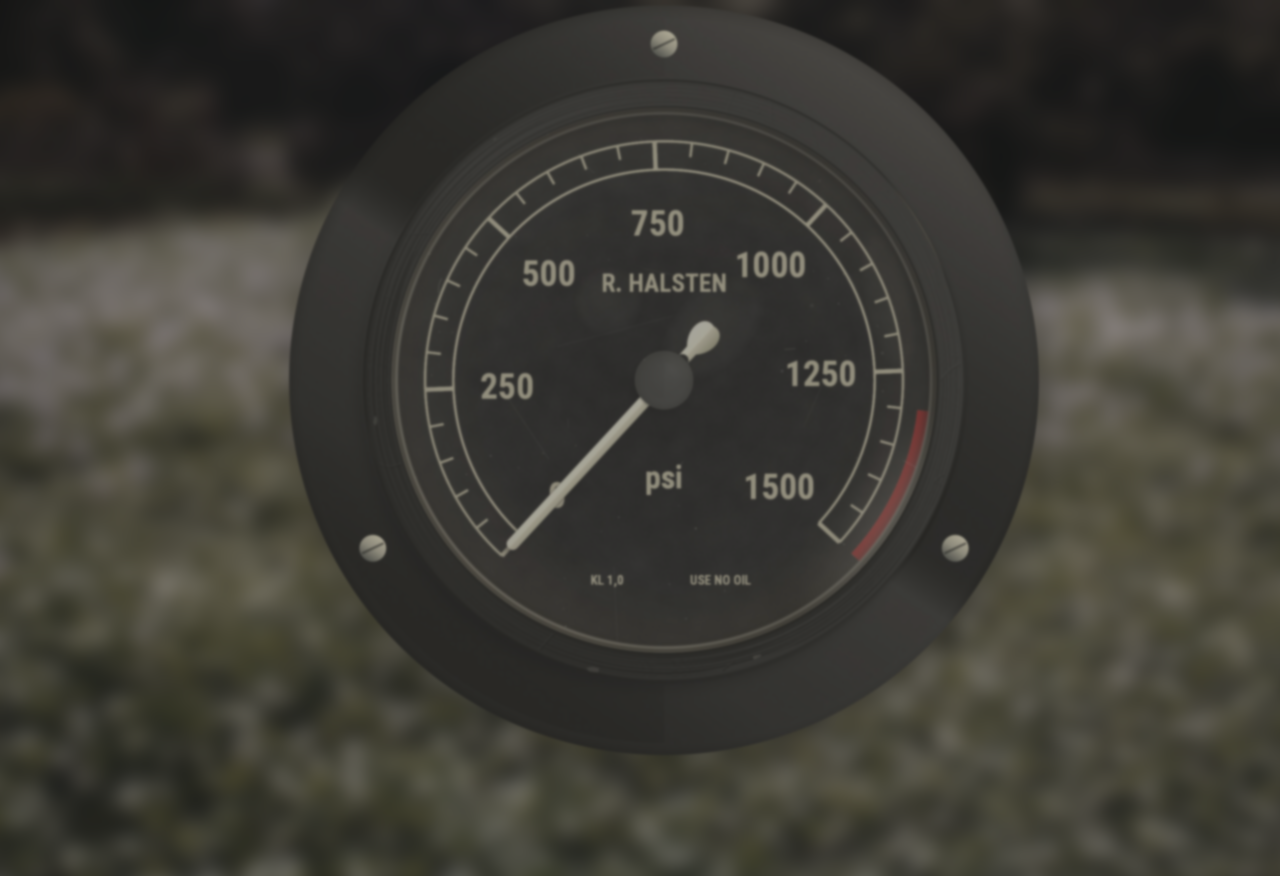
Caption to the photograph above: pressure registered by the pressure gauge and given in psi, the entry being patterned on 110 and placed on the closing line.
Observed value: 0
